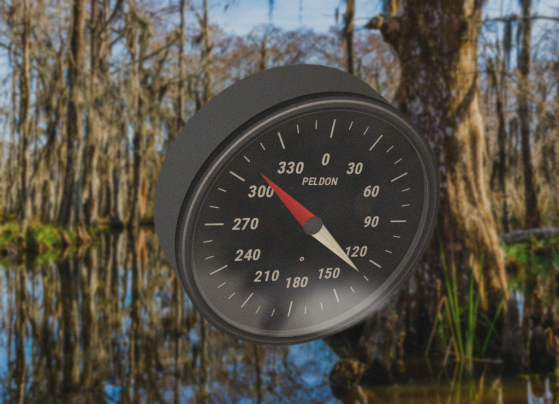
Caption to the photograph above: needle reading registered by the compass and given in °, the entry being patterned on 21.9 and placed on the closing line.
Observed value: 310
